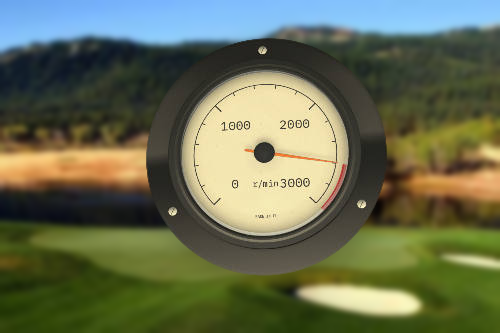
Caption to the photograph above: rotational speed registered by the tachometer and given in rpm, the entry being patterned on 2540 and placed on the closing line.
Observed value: 2600
